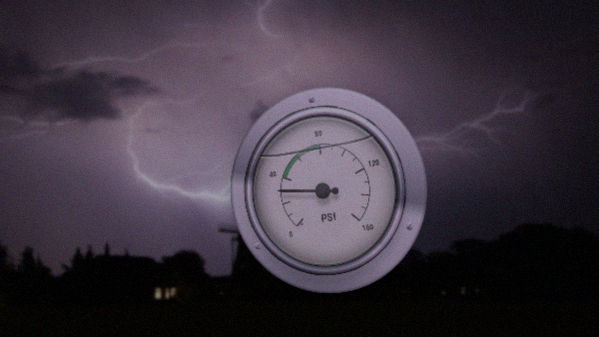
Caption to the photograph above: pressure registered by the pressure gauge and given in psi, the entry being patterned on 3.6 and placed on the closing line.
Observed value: 30
